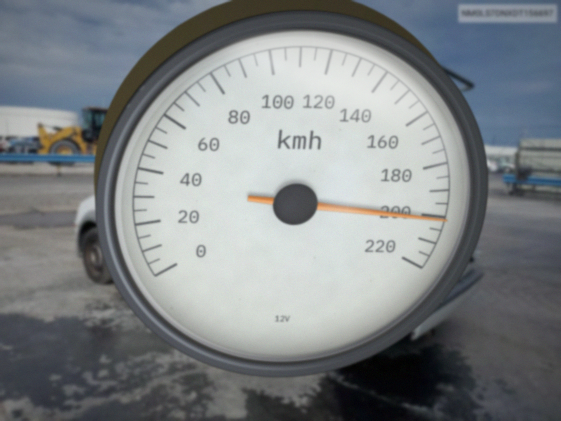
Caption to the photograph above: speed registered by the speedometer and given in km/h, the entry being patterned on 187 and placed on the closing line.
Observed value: 200
